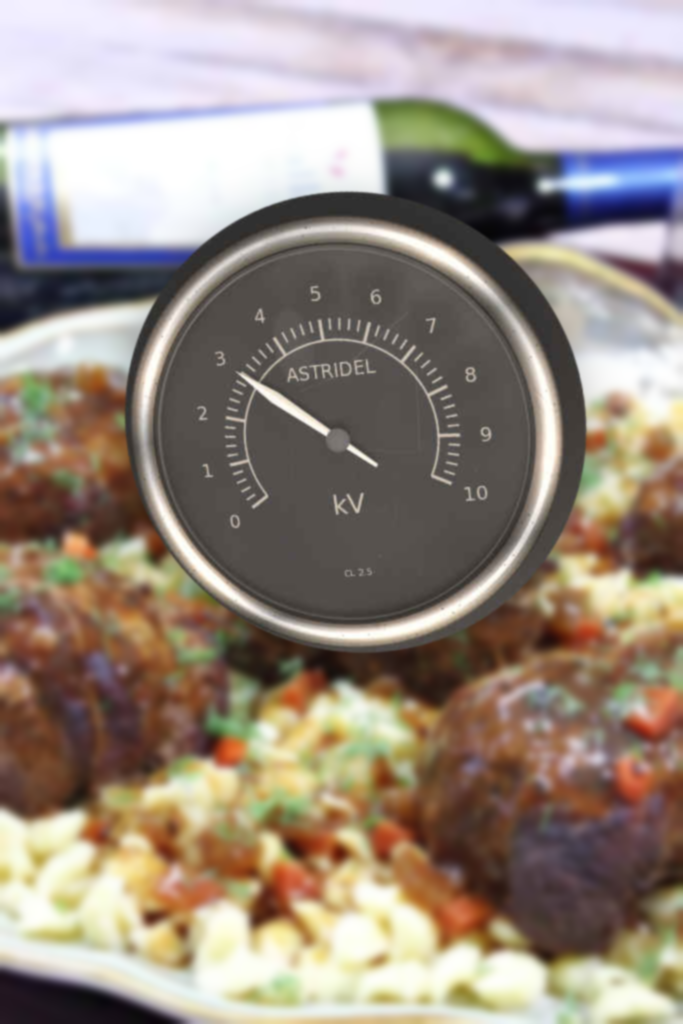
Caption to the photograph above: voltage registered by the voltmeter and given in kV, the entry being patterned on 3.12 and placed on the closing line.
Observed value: 3
